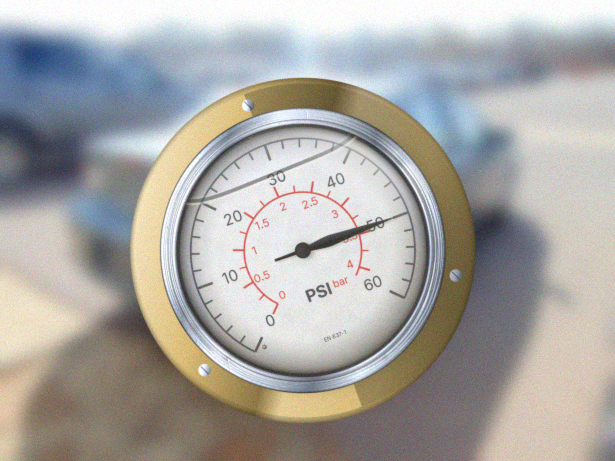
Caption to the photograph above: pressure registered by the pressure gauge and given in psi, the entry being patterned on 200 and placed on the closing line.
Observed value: 50
